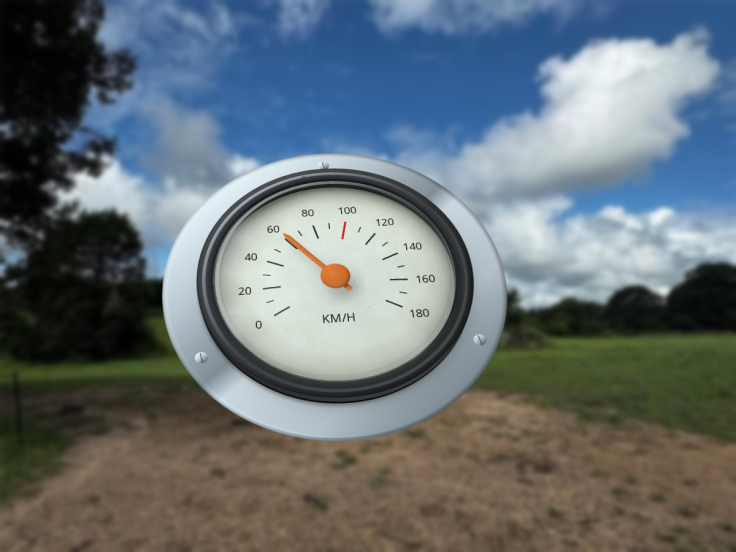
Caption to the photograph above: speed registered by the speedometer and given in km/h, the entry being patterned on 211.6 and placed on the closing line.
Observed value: 60
